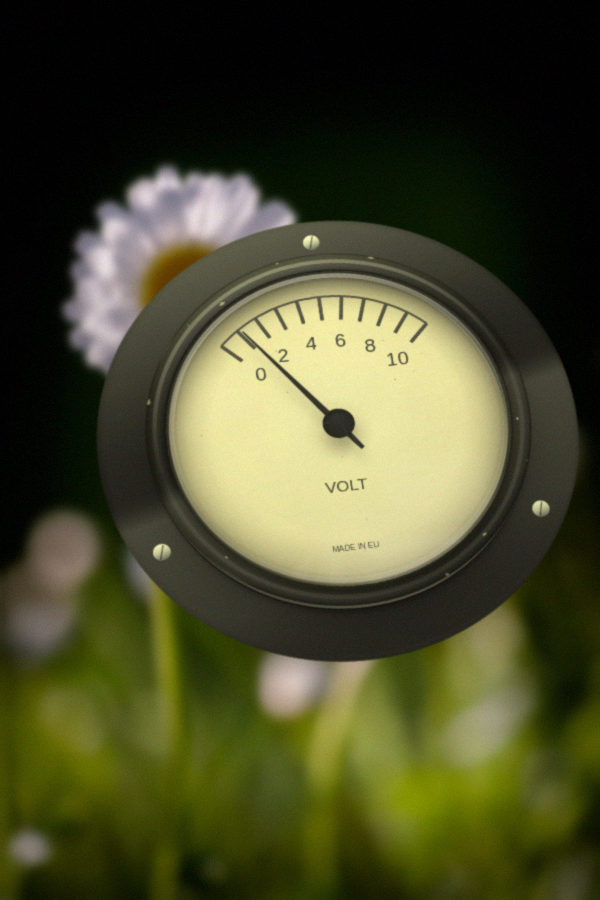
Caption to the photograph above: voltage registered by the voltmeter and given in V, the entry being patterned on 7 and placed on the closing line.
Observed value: 1
